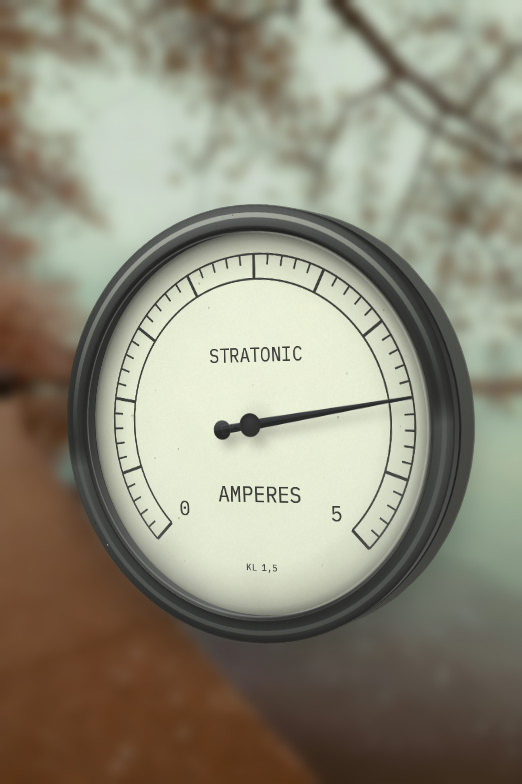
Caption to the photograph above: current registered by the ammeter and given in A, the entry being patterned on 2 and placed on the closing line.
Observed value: 4
